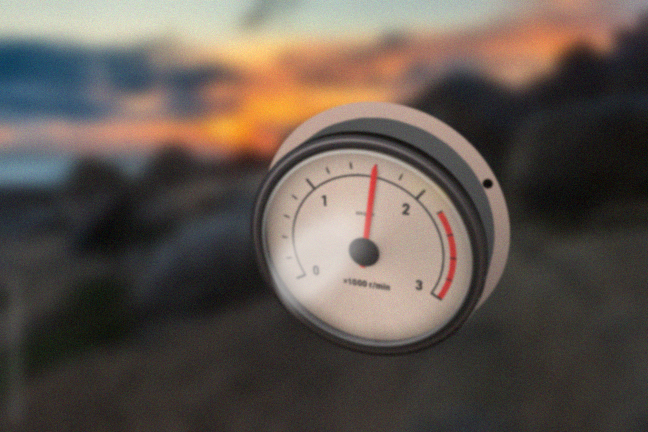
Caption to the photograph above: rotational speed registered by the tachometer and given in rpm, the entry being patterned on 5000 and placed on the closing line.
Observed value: 1600
